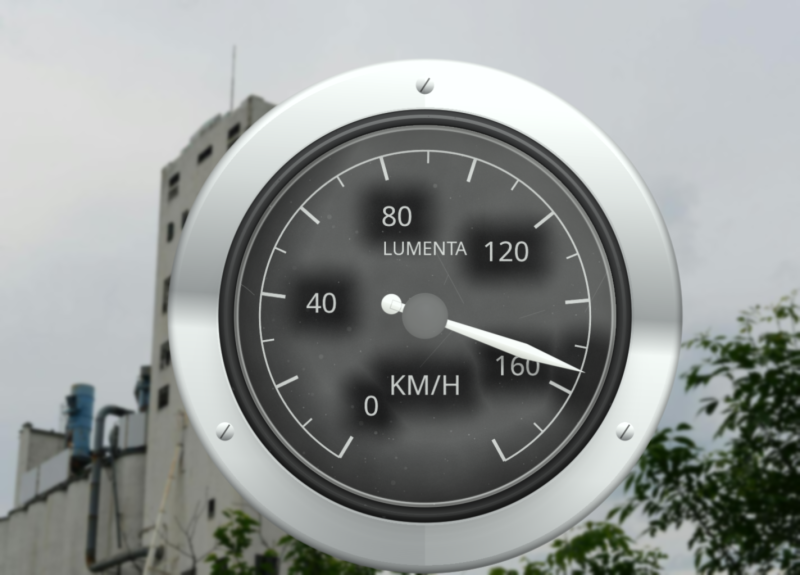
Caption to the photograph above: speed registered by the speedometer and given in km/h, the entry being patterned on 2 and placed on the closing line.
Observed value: 155
